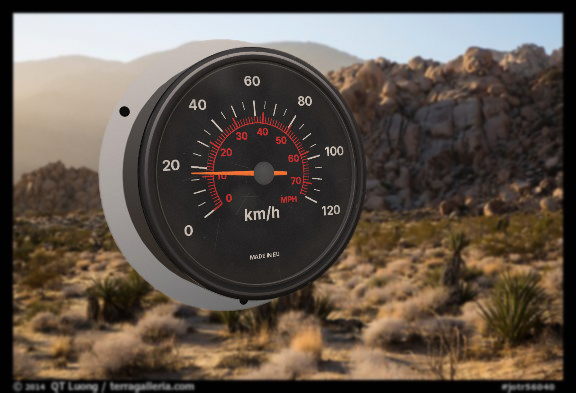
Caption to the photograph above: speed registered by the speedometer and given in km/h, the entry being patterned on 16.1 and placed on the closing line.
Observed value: 17.5
